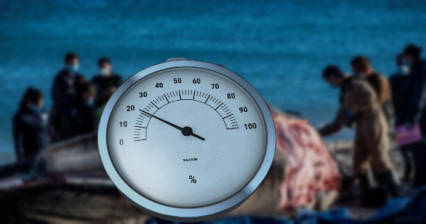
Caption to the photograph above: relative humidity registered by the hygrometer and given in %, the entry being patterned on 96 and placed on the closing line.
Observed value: 20
